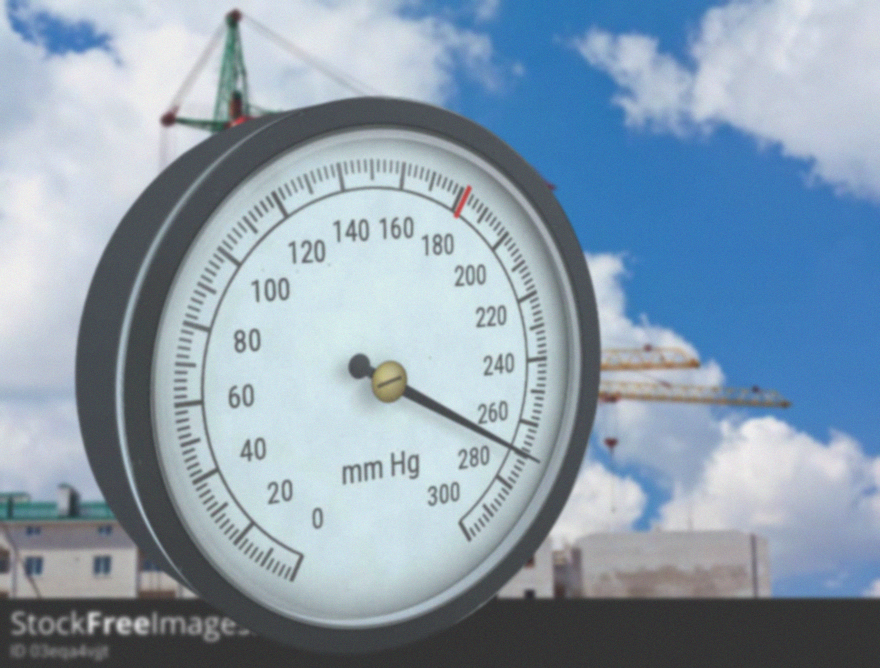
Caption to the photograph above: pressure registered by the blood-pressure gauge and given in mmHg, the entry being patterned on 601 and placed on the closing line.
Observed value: 270
